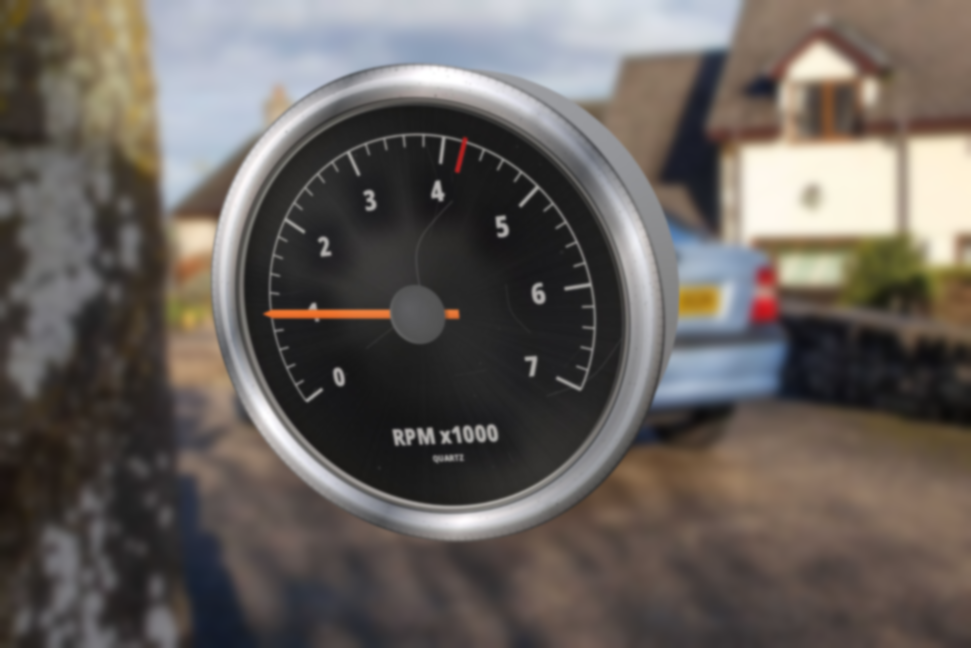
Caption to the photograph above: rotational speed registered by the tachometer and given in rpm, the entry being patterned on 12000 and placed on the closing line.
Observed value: 1000
